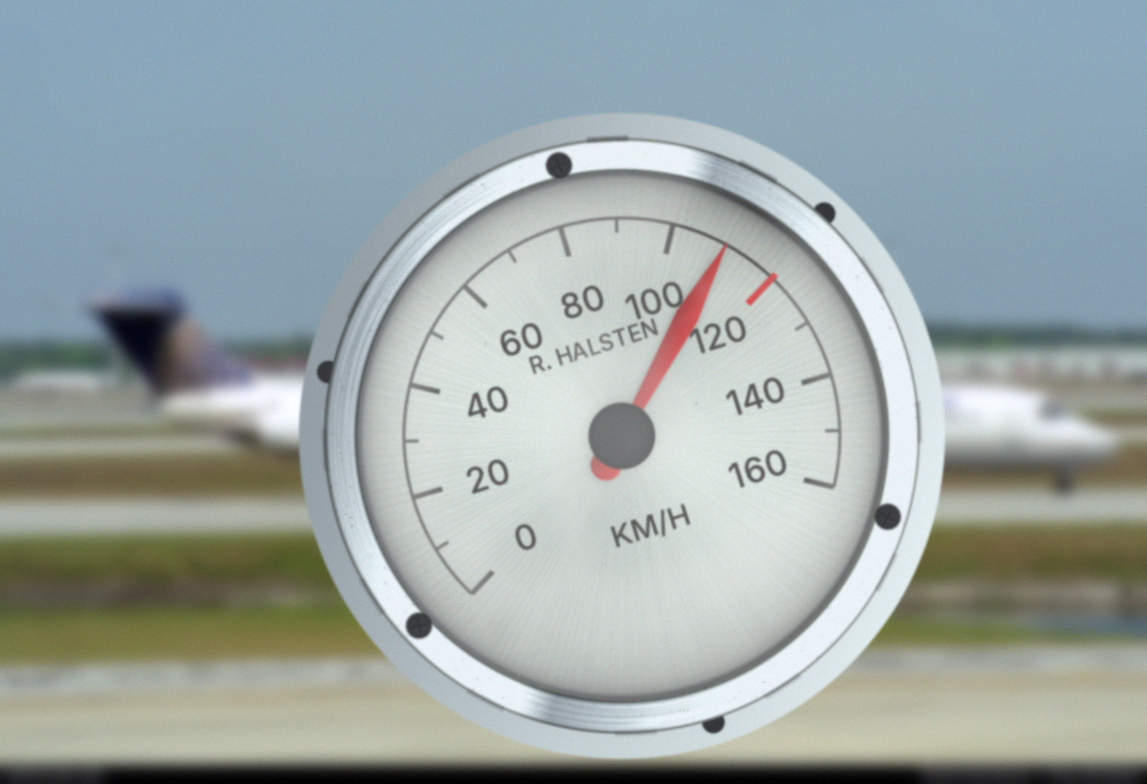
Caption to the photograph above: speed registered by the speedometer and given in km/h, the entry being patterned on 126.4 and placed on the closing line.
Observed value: 110
